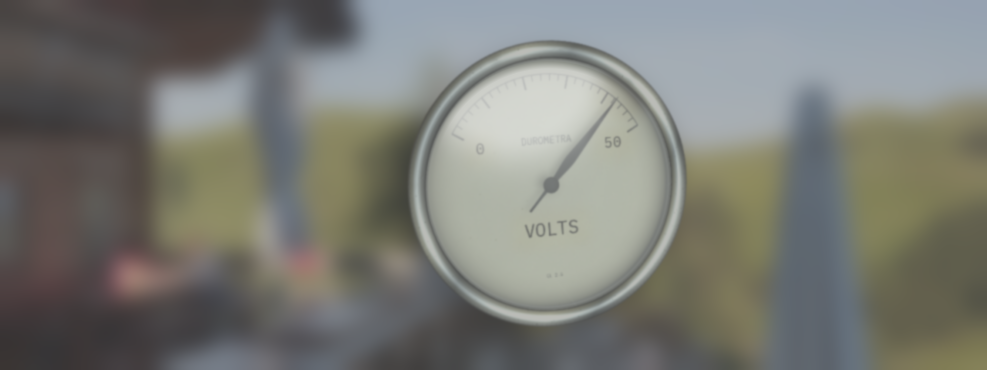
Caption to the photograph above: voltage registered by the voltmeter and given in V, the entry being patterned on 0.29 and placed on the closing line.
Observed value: 42
